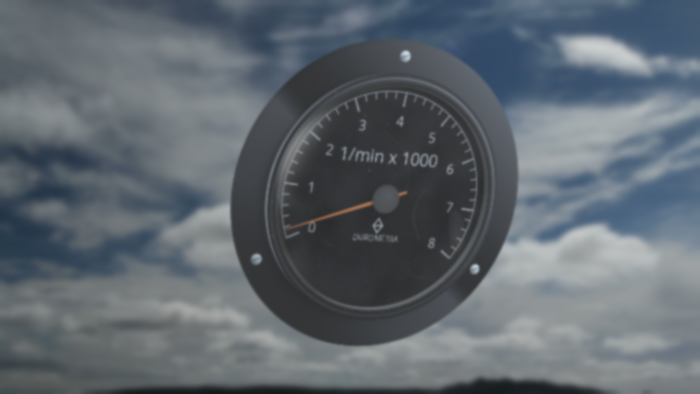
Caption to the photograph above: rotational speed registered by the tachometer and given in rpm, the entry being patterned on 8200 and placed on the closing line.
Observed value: 200
